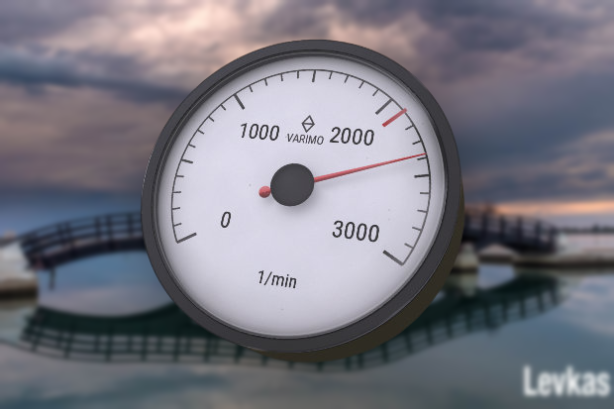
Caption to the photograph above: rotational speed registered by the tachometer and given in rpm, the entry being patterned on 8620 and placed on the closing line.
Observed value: 2400
